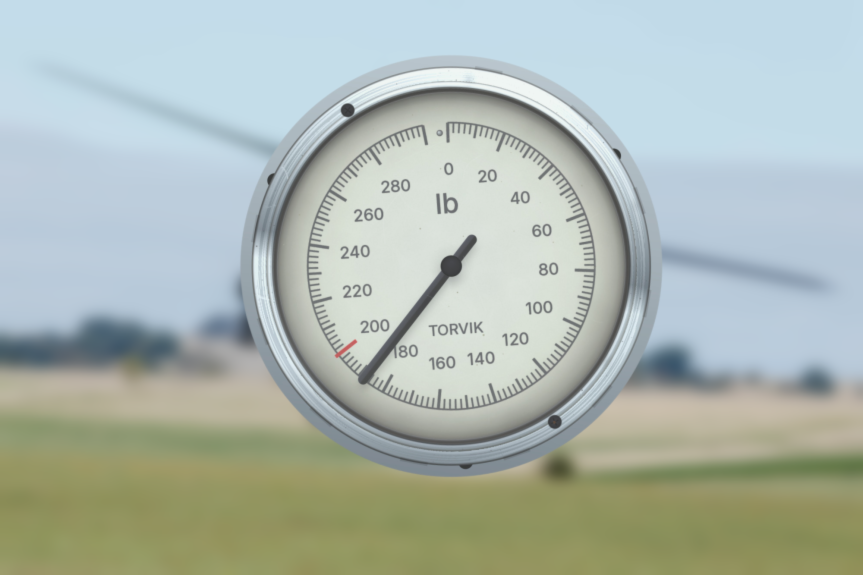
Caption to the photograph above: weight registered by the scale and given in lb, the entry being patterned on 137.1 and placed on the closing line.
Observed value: 188
